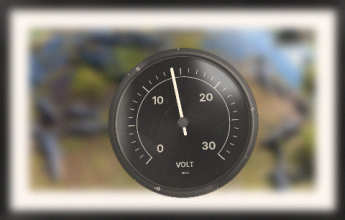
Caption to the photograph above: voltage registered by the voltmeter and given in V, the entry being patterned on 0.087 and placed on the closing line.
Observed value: 14
